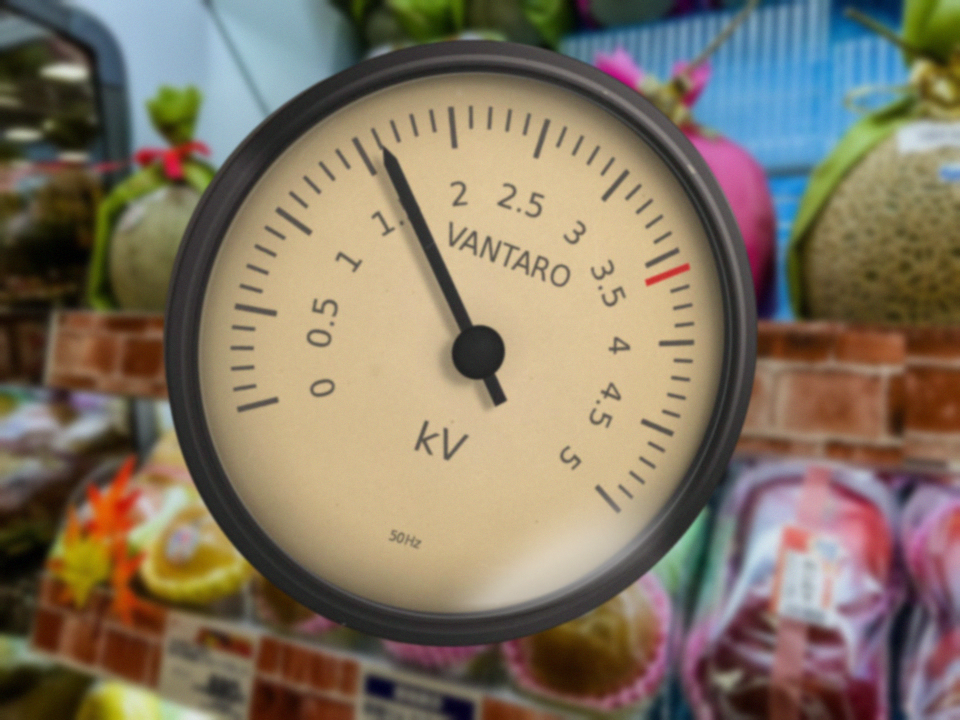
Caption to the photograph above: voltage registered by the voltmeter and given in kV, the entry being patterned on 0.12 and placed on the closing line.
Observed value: 1.6
